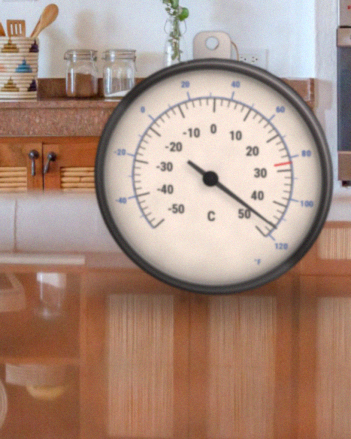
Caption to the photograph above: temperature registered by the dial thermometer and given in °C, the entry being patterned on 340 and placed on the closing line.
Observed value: 46
